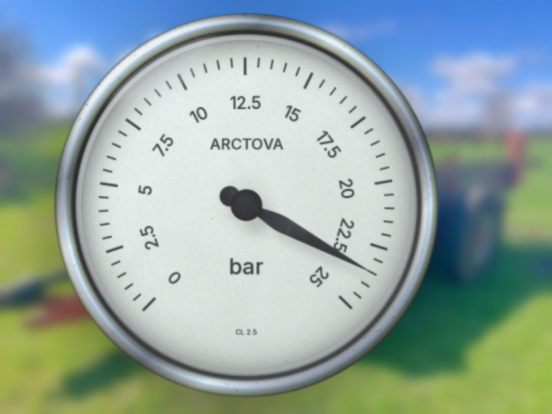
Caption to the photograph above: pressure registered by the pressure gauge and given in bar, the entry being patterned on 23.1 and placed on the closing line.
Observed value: 23.5
